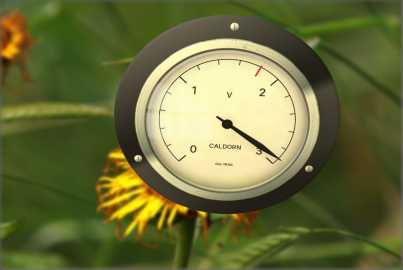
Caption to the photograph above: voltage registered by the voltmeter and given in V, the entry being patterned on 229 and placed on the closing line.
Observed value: 2.9
